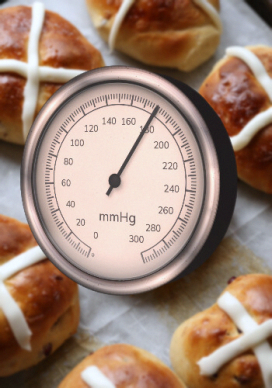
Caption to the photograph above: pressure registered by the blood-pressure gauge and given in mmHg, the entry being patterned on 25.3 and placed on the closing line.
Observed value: 180
